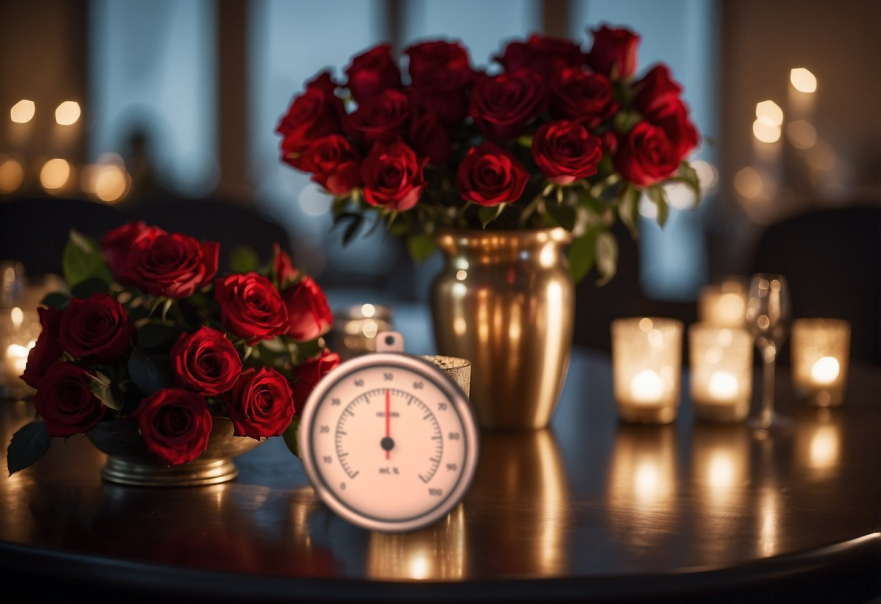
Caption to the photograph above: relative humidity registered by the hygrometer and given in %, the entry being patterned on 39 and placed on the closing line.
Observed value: 50
